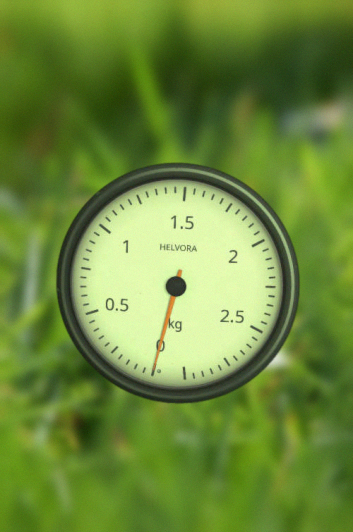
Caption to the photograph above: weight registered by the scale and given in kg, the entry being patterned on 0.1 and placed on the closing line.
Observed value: 0
